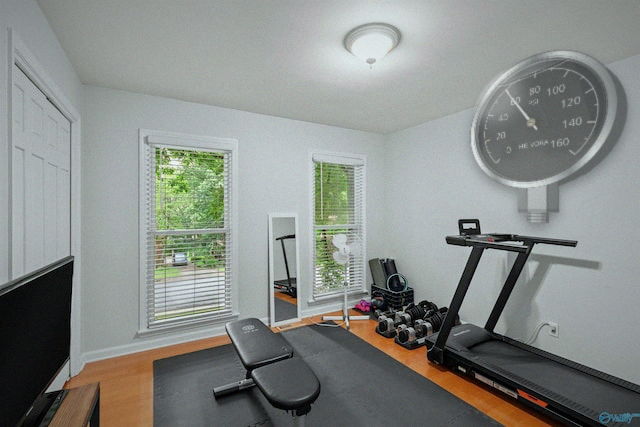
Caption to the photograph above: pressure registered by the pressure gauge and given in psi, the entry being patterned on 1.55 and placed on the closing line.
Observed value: 60
